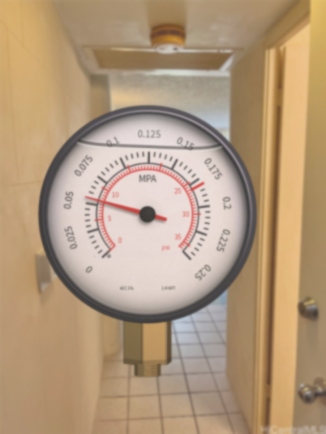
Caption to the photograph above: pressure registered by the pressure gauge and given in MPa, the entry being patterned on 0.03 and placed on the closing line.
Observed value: 0.055
